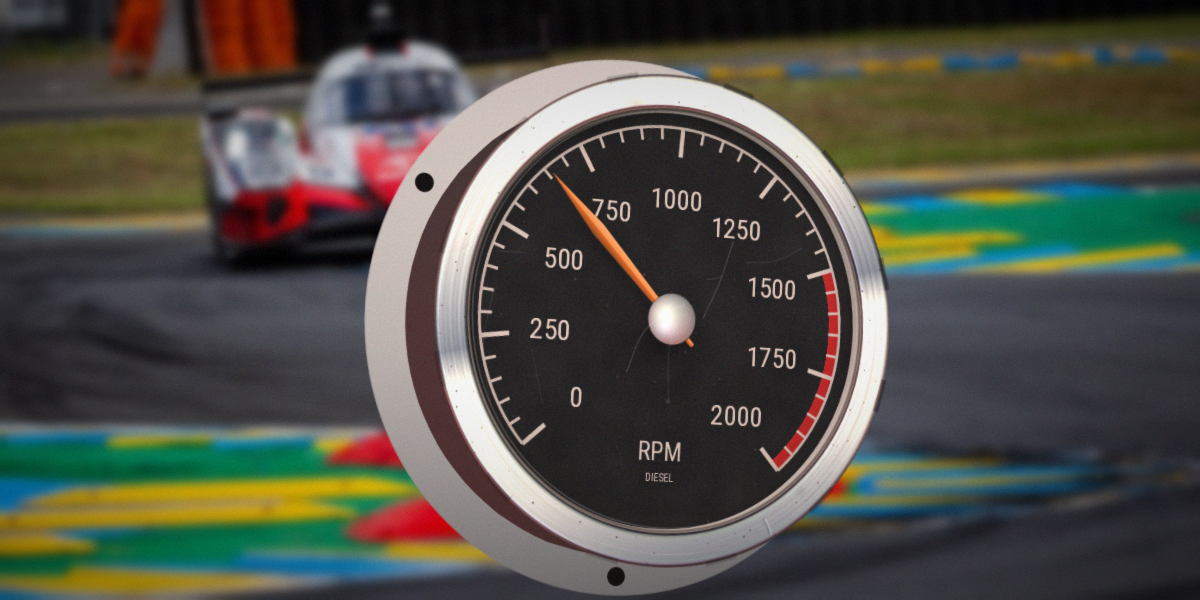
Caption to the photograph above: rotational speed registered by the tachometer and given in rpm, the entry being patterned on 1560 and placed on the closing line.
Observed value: 650
